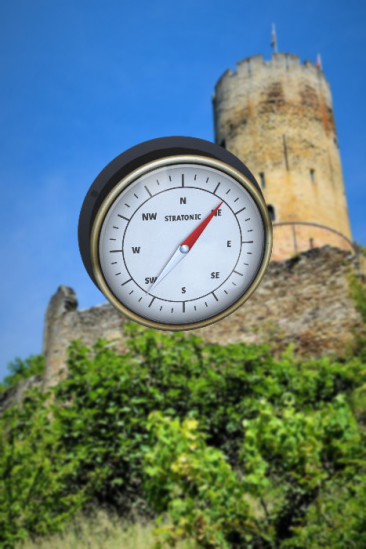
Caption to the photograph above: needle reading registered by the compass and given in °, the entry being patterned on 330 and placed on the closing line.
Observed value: 40
